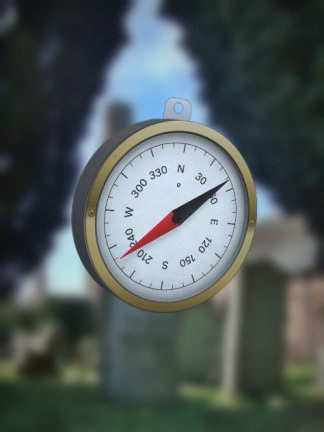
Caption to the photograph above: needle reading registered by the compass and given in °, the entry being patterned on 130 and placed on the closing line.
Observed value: 230
